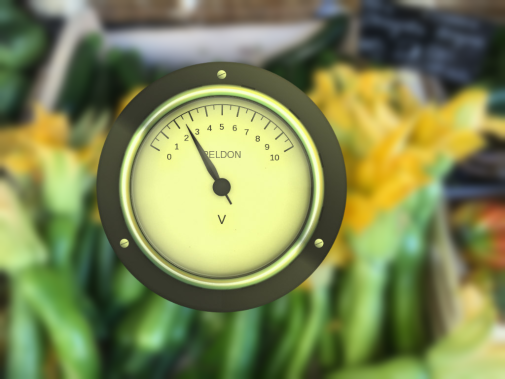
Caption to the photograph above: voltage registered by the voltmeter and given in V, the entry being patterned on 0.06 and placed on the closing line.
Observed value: 2.5
